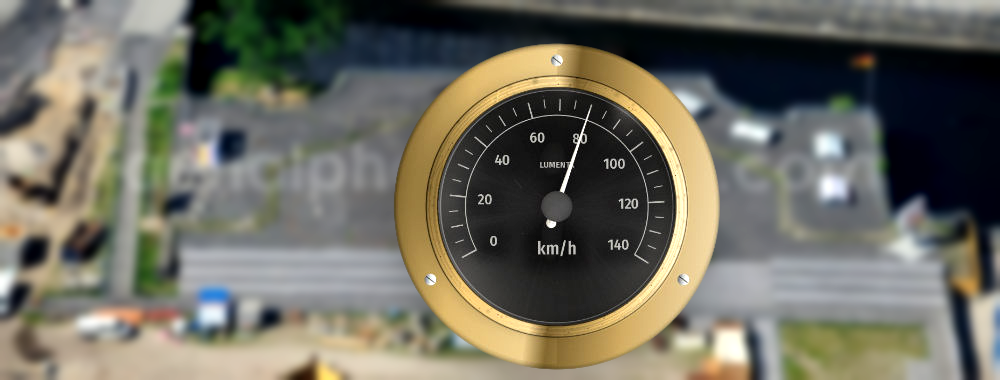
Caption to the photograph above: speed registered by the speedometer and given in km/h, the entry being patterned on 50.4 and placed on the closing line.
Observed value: 80
